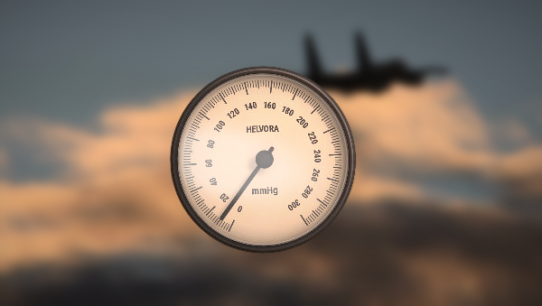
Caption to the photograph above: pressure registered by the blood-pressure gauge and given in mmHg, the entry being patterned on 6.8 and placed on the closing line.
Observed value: 10
